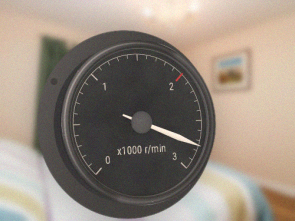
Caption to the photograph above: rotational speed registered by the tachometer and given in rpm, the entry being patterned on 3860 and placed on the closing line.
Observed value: 2750
